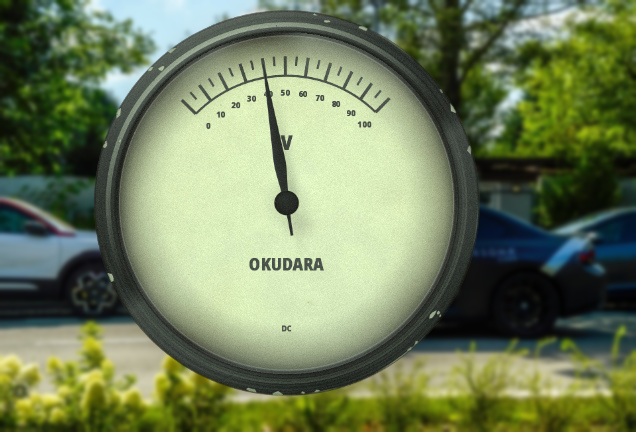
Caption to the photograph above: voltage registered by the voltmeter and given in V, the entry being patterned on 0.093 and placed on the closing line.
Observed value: 40
